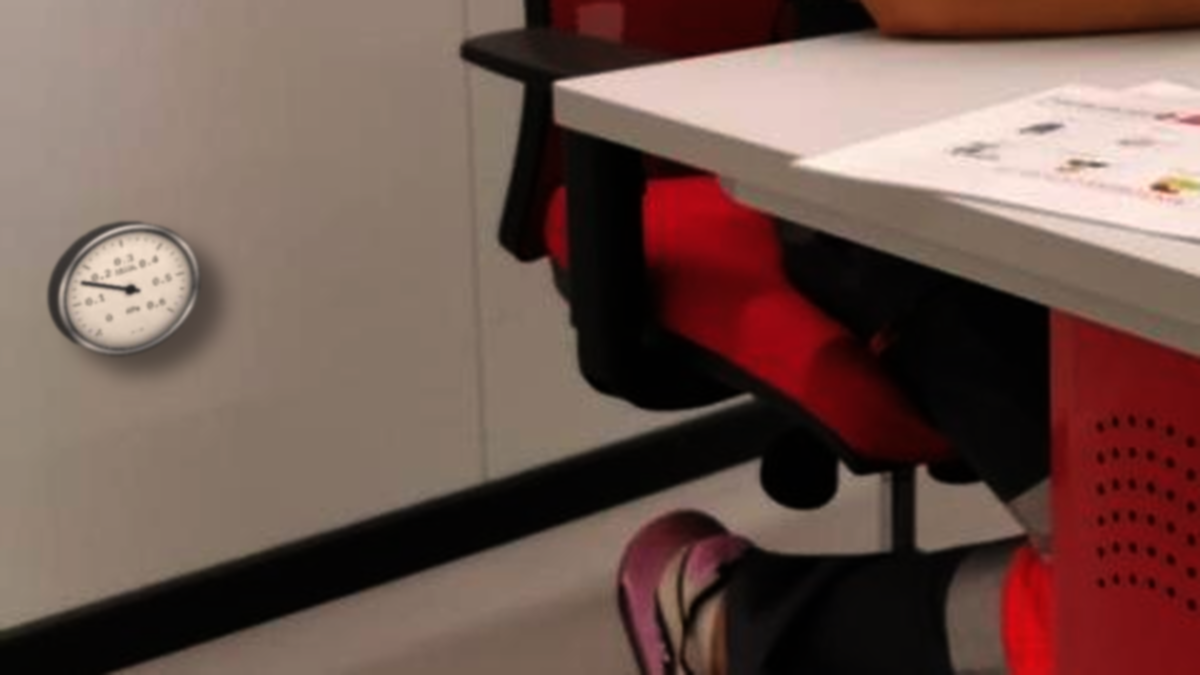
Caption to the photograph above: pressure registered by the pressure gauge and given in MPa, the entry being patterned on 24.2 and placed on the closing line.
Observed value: 0.16
